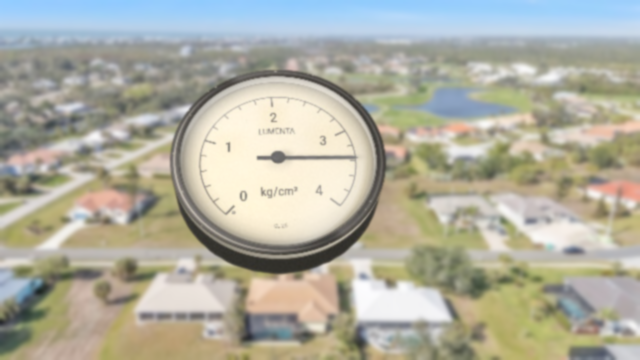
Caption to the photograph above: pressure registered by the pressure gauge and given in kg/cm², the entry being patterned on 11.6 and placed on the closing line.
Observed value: 3.4
